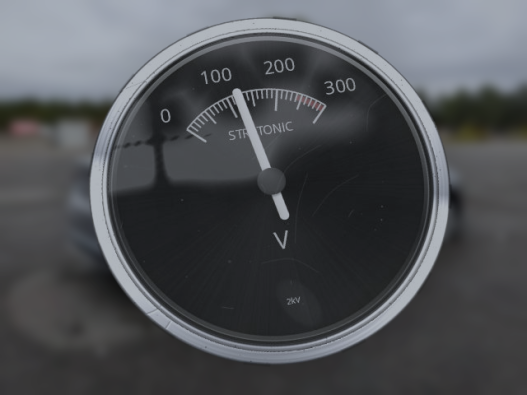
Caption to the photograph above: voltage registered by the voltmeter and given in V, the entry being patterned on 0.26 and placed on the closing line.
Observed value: 120
